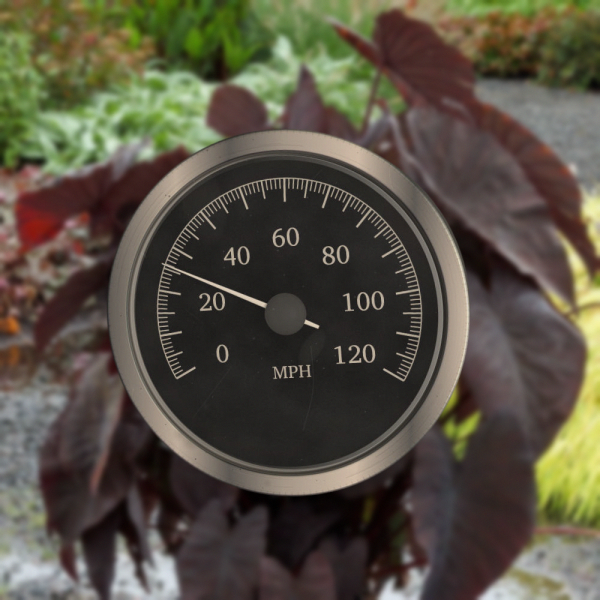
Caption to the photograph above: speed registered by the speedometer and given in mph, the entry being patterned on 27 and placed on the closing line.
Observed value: 26
